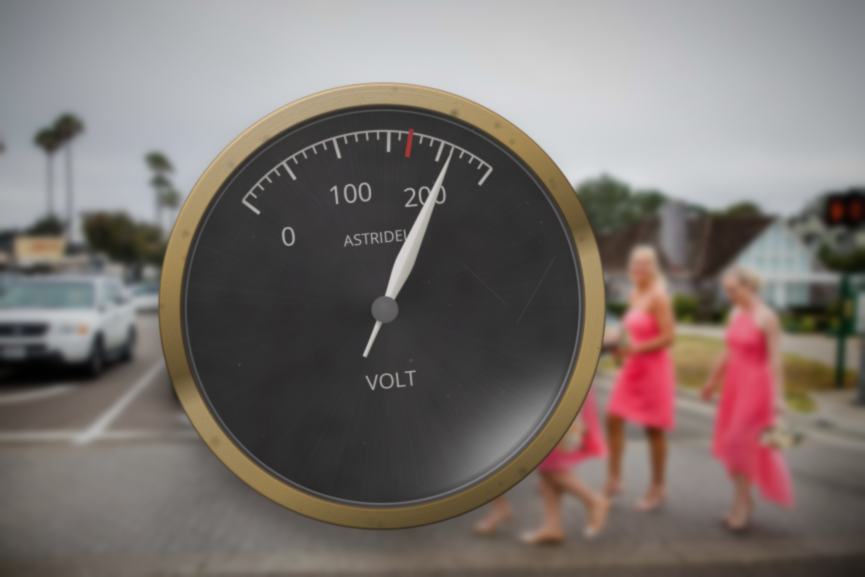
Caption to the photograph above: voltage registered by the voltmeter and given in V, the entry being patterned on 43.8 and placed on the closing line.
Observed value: 210
